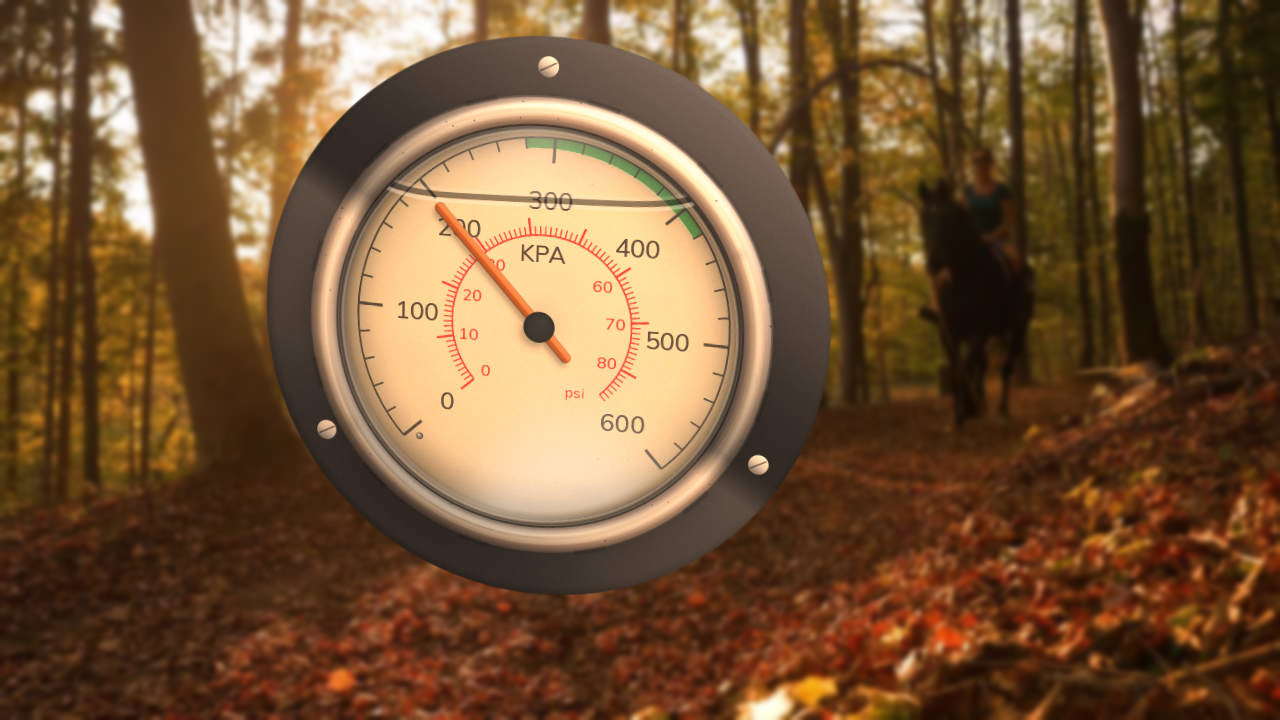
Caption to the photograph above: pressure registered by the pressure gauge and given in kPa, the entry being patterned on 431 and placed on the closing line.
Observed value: 200
